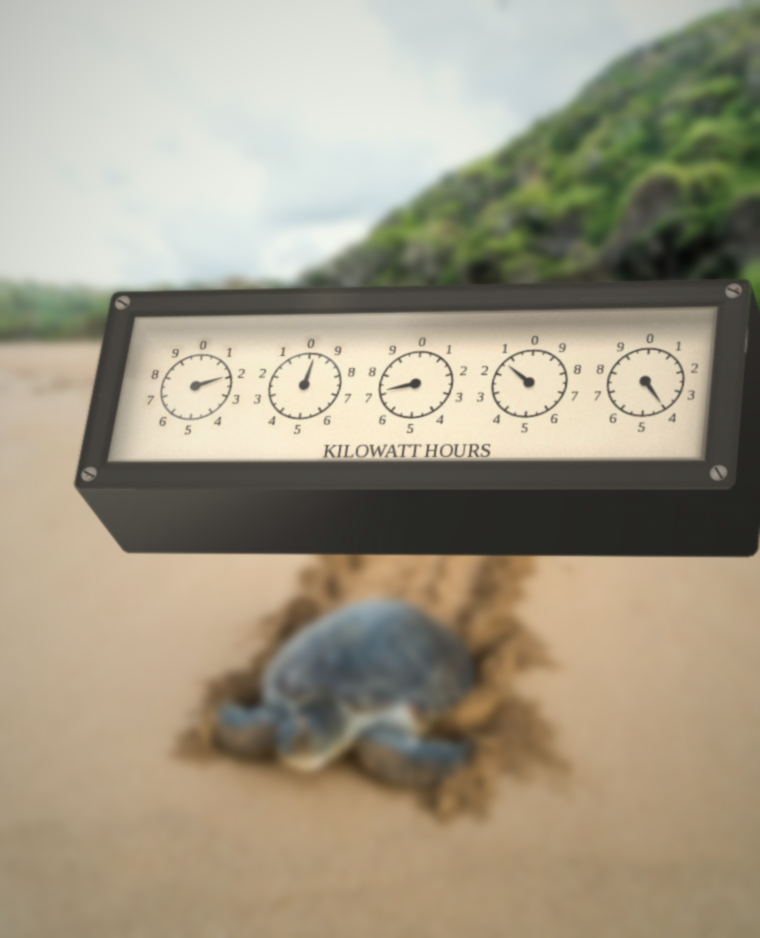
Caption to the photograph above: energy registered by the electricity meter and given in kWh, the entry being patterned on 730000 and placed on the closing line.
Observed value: 19714
